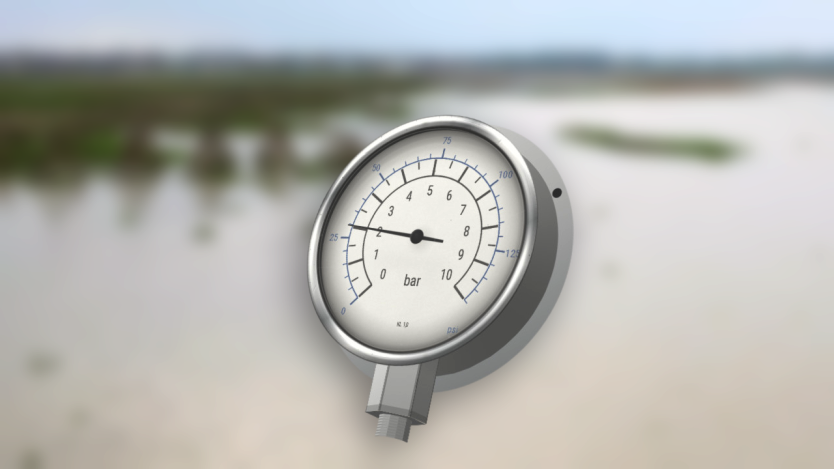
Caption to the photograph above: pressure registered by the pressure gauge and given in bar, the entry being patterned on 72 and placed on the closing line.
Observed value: 2
